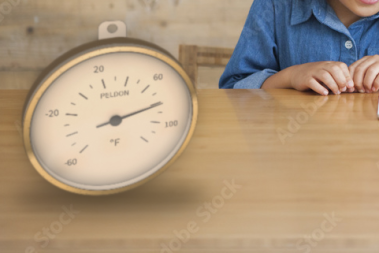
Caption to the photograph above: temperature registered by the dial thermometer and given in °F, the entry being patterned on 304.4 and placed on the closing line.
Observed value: 80
